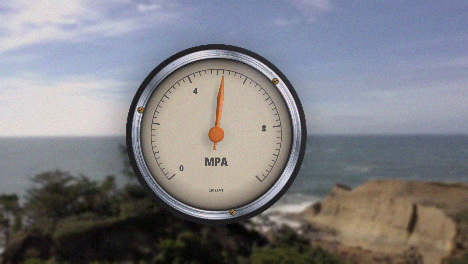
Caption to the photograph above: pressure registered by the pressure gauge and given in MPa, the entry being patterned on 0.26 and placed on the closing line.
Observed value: 5.2
